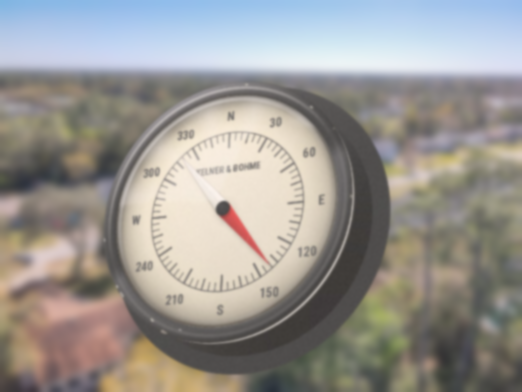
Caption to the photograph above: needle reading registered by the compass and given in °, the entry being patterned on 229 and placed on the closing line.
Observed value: 140
